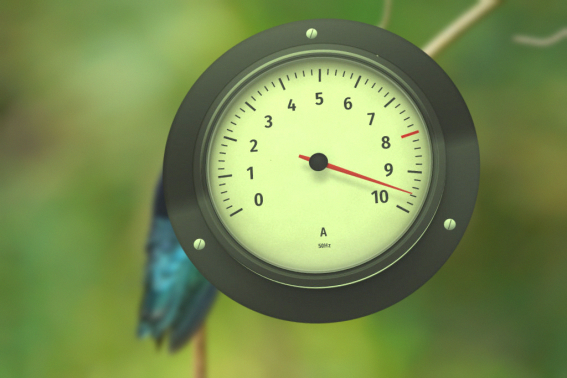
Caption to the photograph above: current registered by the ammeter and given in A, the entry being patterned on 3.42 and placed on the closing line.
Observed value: 9.6
